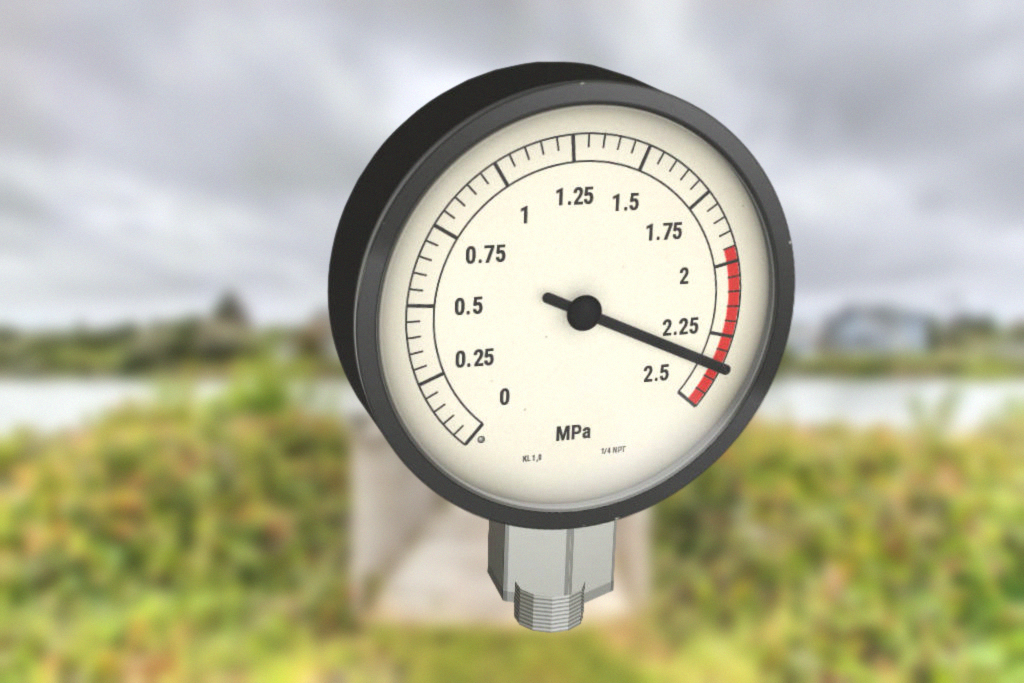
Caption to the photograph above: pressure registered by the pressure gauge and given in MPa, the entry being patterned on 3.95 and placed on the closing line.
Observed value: 2.35
